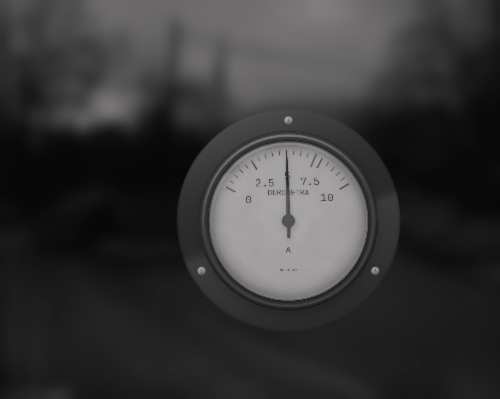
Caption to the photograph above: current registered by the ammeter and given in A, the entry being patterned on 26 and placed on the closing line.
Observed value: 5
